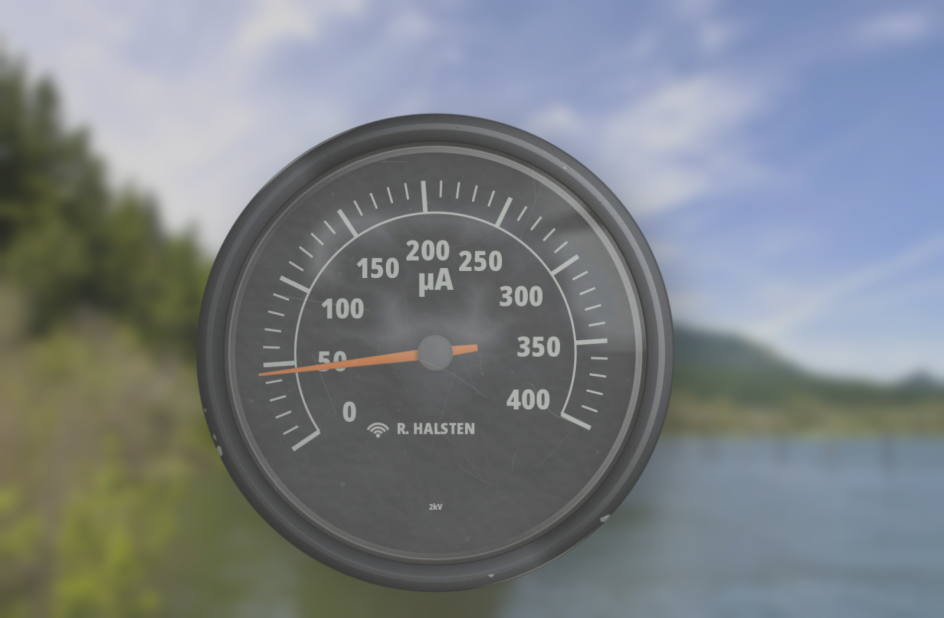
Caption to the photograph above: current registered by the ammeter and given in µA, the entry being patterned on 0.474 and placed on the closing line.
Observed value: 45
